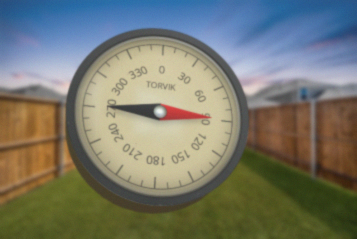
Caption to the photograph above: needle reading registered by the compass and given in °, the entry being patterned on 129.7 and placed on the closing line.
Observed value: 90
